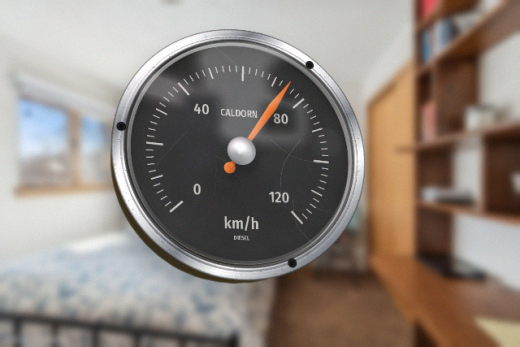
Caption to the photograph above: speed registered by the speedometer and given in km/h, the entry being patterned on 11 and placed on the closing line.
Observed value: 74
